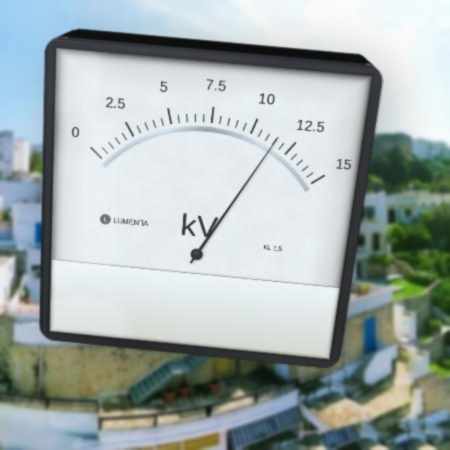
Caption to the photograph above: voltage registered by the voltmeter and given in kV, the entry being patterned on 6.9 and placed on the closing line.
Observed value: 11.5
